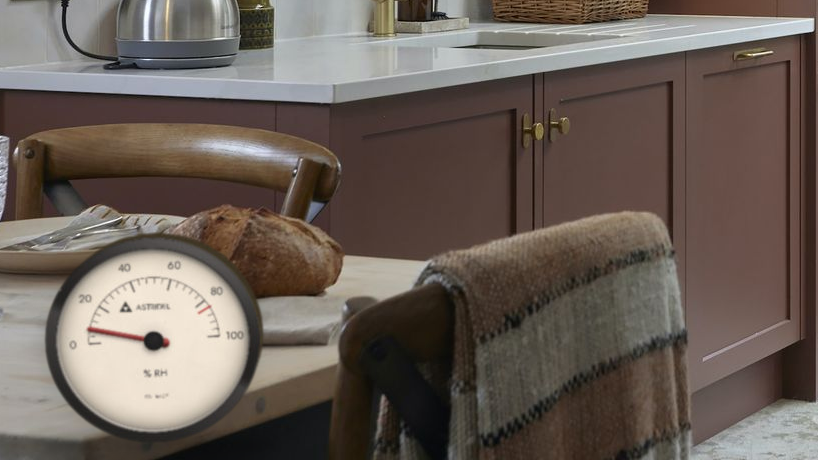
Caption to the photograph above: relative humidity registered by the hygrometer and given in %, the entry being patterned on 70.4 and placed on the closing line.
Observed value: 8
